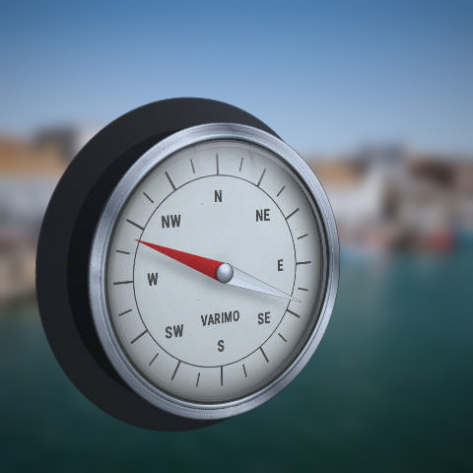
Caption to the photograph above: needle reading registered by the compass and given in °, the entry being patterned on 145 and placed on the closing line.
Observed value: 292.5
